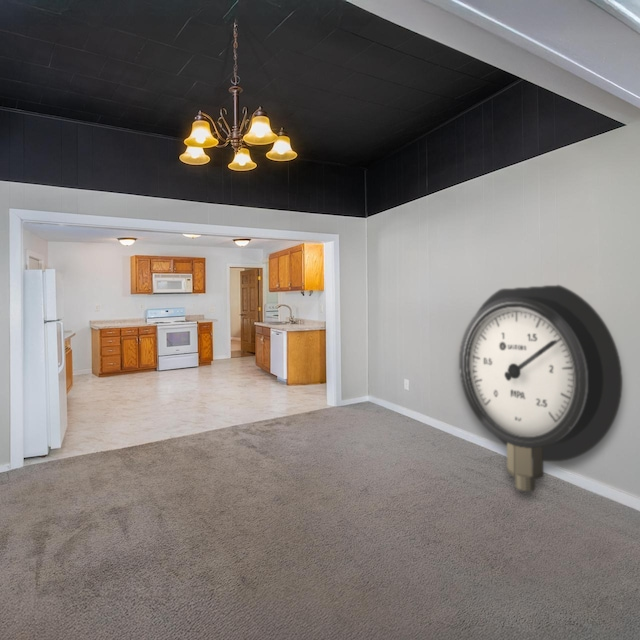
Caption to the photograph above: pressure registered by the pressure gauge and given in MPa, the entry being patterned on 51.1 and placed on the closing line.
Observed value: 1.75
